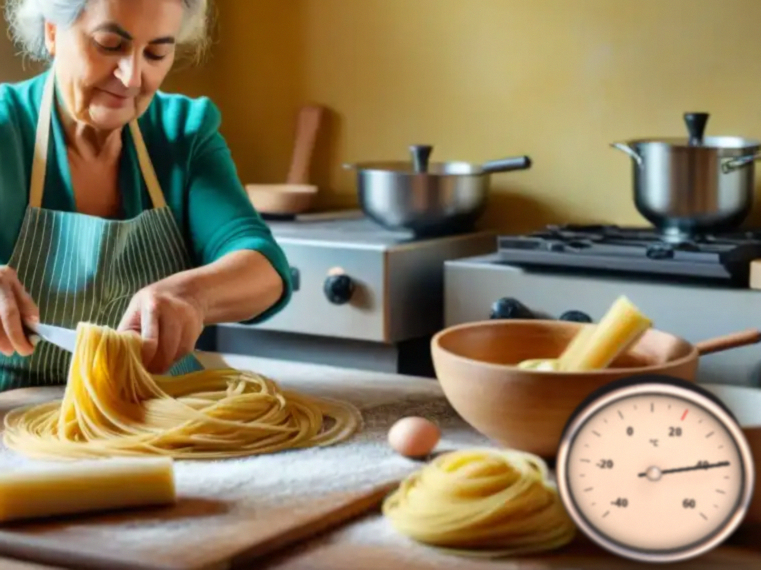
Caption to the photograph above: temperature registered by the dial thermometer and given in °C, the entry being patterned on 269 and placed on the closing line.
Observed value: 40
